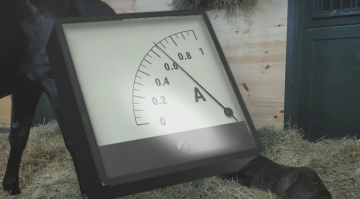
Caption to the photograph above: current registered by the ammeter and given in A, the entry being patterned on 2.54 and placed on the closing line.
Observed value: 0.65
